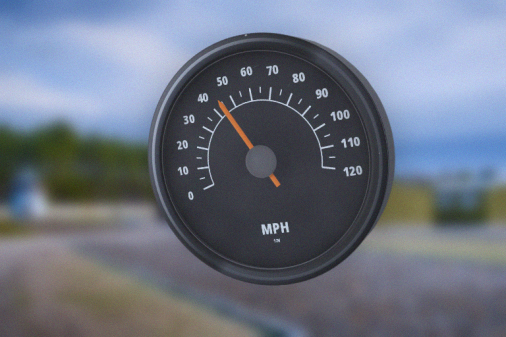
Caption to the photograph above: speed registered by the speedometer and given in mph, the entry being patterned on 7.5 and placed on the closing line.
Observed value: 45
